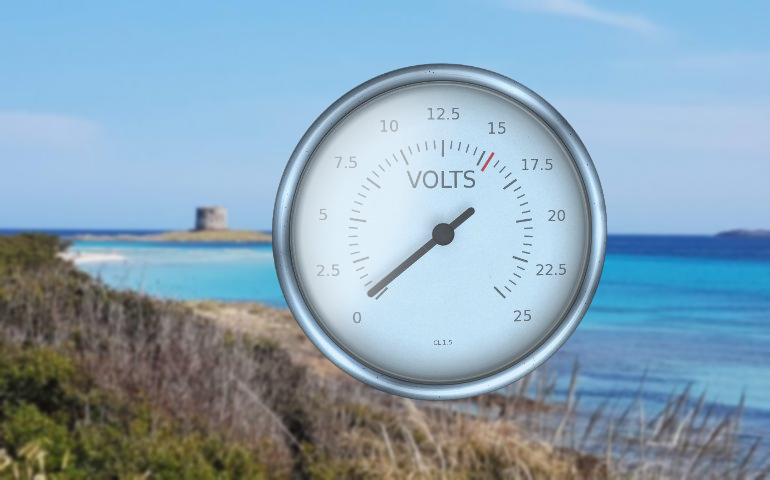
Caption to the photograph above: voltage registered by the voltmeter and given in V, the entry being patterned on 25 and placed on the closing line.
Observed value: 0.5
